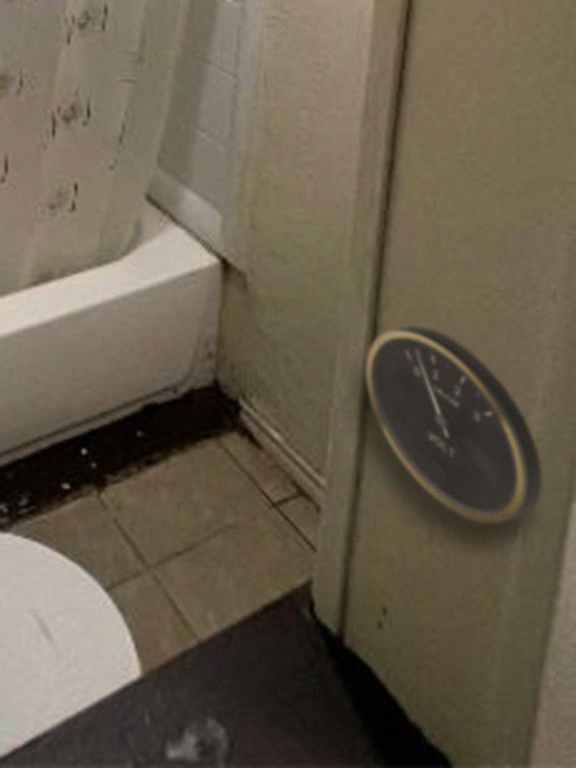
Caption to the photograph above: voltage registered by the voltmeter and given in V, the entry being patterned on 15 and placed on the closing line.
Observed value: 0.5
